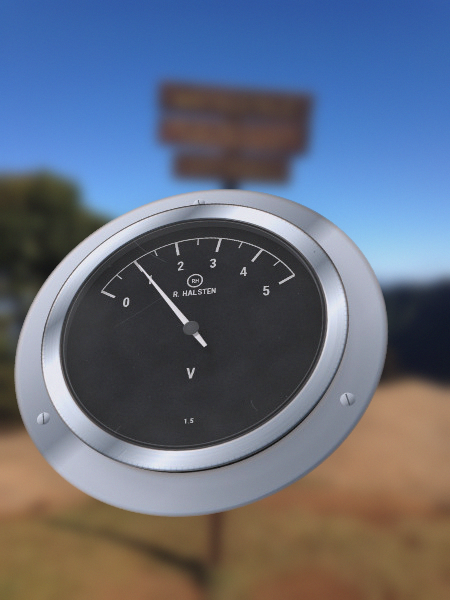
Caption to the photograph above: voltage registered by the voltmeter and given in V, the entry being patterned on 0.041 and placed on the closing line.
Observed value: 1
